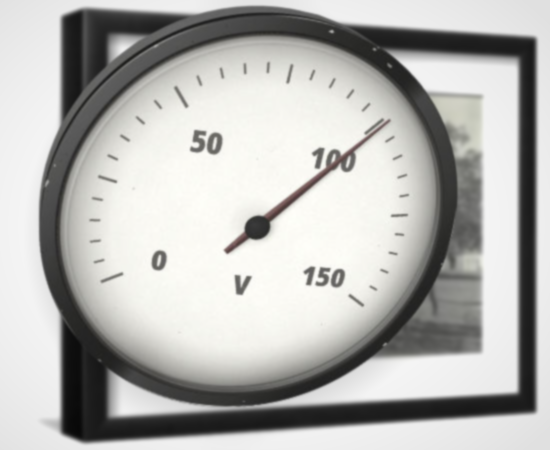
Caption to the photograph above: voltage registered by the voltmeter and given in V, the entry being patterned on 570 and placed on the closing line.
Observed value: 100
